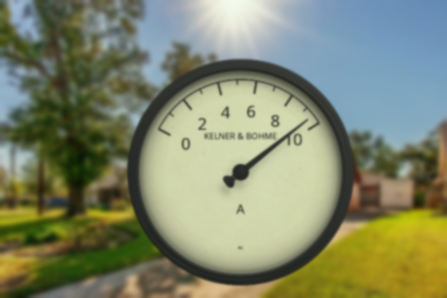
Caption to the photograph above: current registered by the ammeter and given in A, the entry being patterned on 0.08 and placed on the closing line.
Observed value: 9.5
